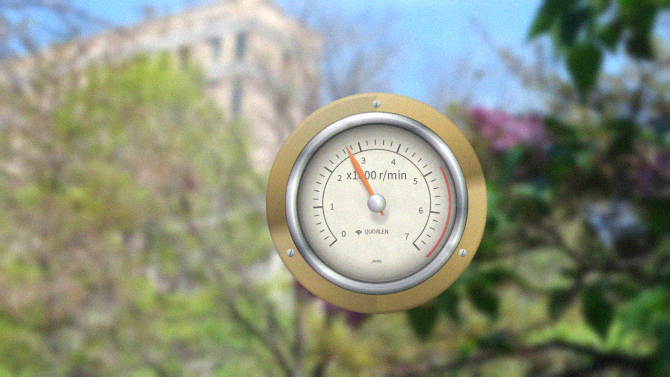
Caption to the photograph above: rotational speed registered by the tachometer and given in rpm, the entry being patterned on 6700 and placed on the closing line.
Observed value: 2700
